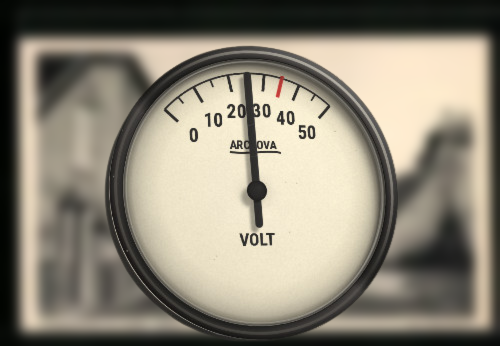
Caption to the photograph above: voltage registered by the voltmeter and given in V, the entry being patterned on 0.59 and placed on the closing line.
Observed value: 25
